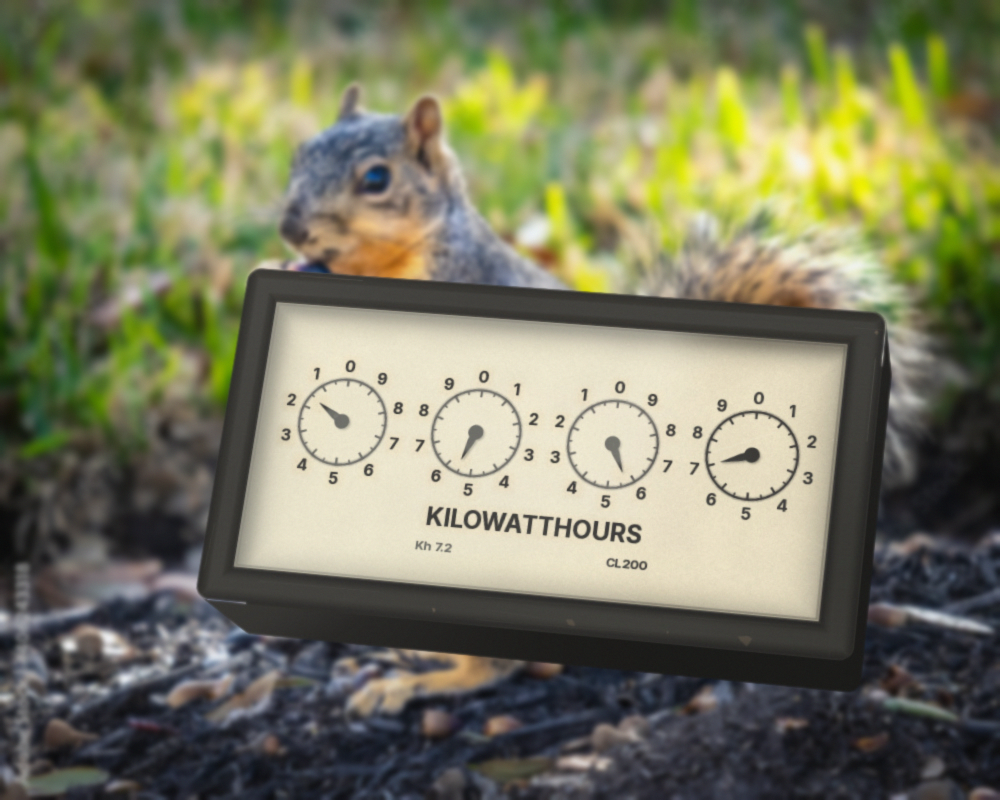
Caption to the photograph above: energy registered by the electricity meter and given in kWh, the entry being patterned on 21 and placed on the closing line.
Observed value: 1557
